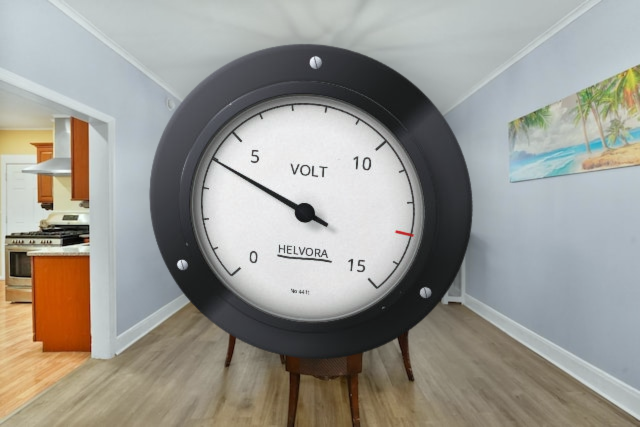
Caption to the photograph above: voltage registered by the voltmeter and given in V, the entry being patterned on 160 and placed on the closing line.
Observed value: 4
